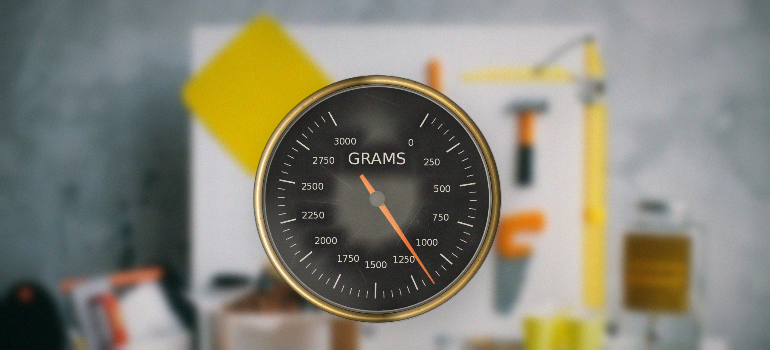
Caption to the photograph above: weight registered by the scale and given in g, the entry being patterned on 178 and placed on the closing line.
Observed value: 1150
